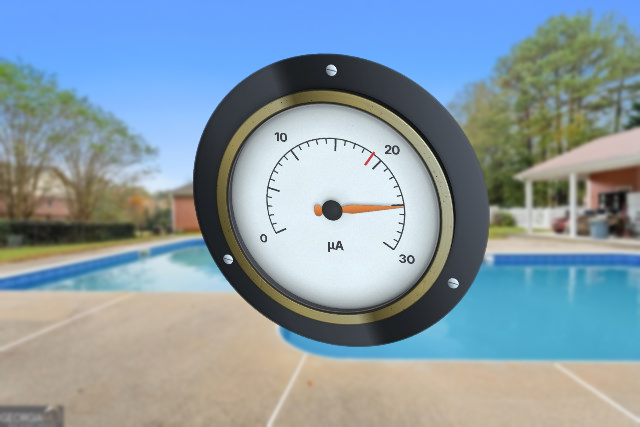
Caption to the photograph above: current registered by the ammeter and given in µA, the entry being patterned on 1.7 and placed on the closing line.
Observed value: 25
